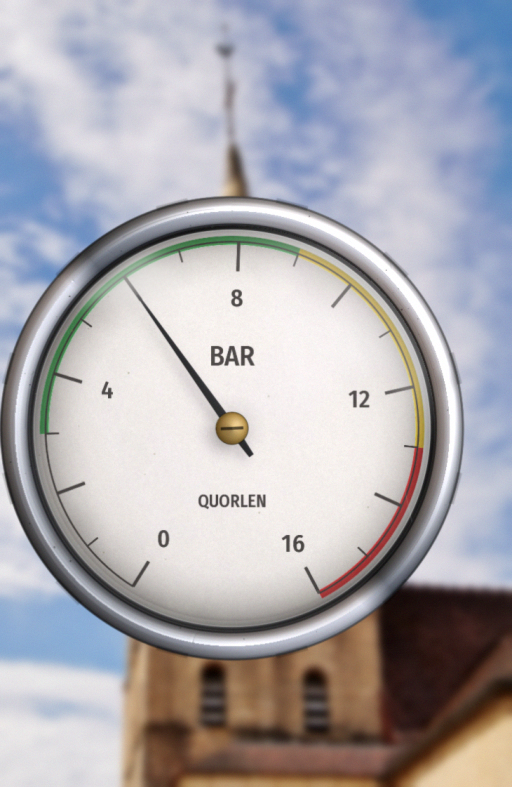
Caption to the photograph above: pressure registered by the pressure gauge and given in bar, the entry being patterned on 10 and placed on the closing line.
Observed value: 6
